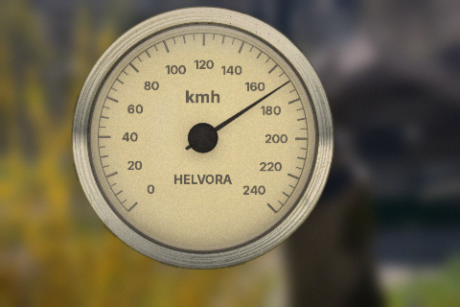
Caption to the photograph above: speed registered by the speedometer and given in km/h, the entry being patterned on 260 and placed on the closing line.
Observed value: 170
